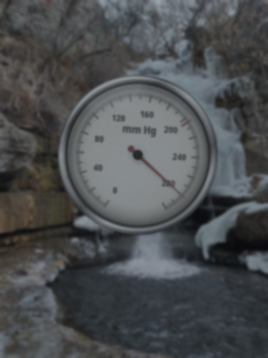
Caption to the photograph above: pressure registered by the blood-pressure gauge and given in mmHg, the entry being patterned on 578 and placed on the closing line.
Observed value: 280
